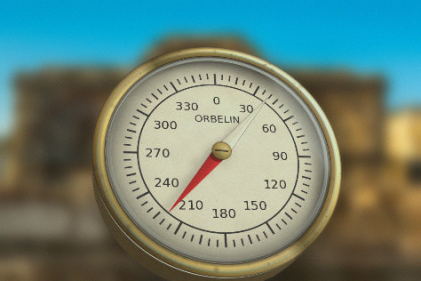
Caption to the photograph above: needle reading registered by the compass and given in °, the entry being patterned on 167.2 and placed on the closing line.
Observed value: 220
